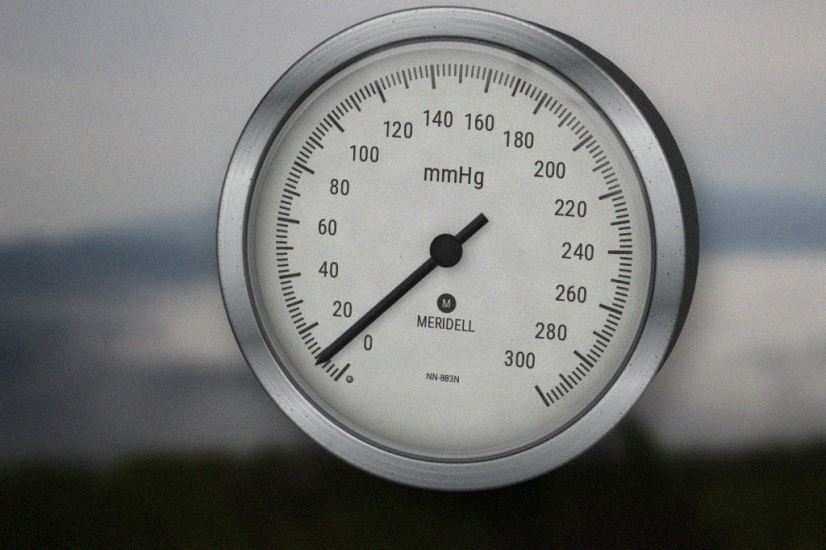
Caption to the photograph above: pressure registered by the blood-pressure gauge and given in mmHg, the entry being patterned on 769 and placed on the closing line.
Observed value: 8
